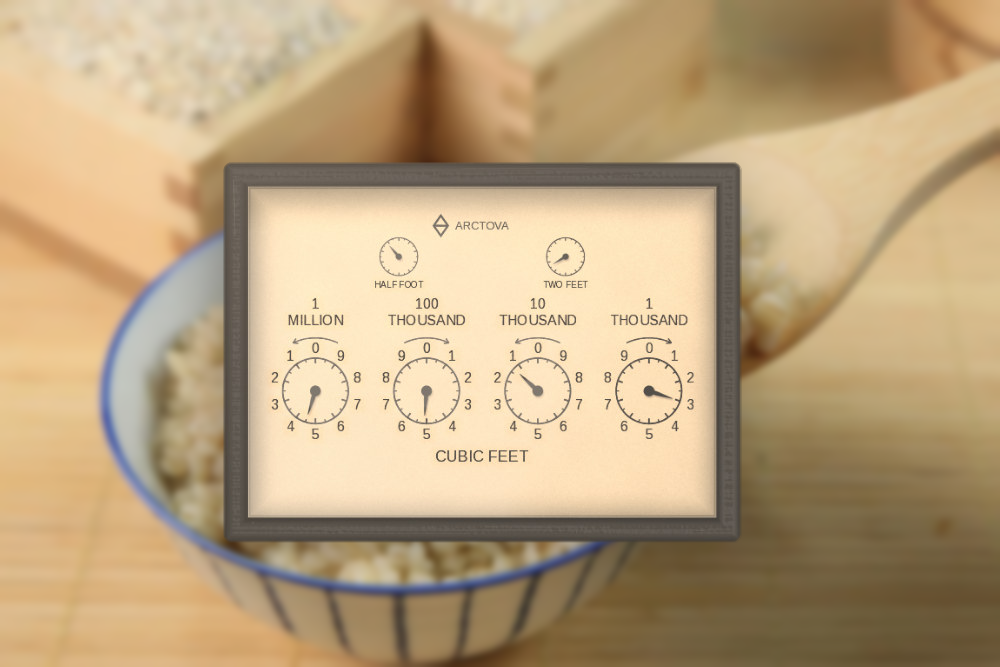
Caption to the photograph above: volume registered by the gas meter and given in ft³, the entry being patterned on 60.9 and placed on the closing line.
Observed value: 451300
